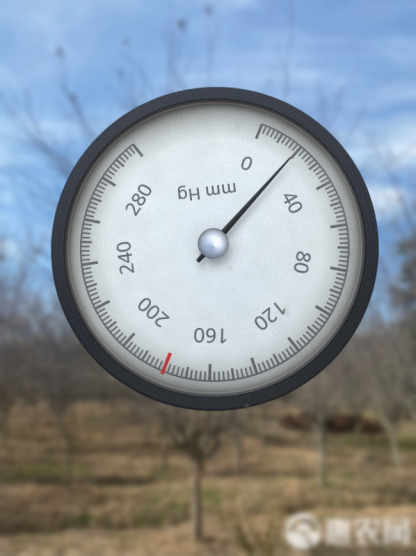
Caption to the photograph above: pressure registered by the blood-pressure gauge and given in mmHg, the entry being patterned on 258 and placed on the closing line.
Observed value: 20
